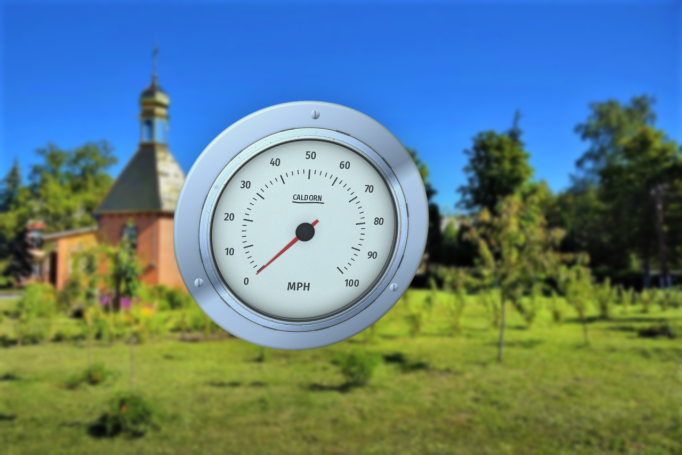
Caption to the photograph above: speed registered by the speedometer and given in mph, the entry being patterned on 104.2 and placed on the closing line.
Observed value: 0
